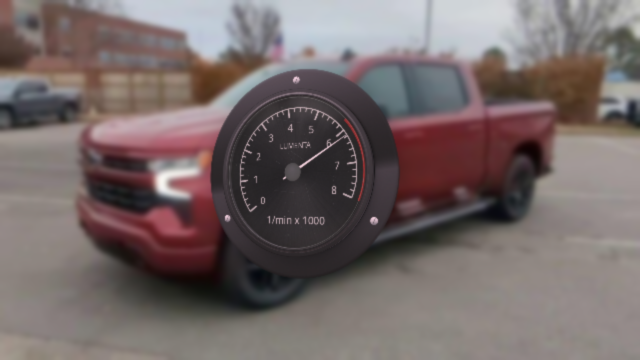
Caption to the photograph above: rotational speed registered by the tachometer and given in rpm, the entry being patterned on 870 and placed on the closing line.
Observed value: 6200
